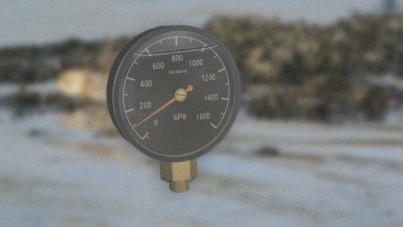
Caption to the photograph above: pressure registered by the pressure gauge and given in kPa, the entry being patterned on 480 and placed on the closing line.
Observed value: 100
